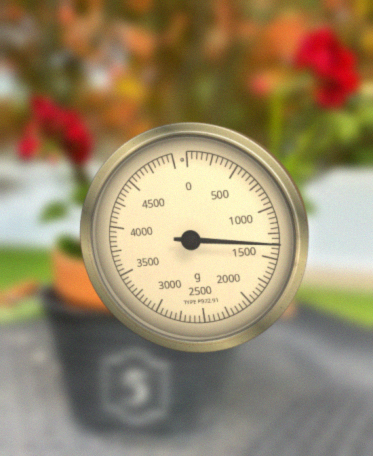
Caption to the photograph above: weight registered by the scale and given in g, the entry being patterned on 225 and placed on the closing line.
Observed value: 1350
